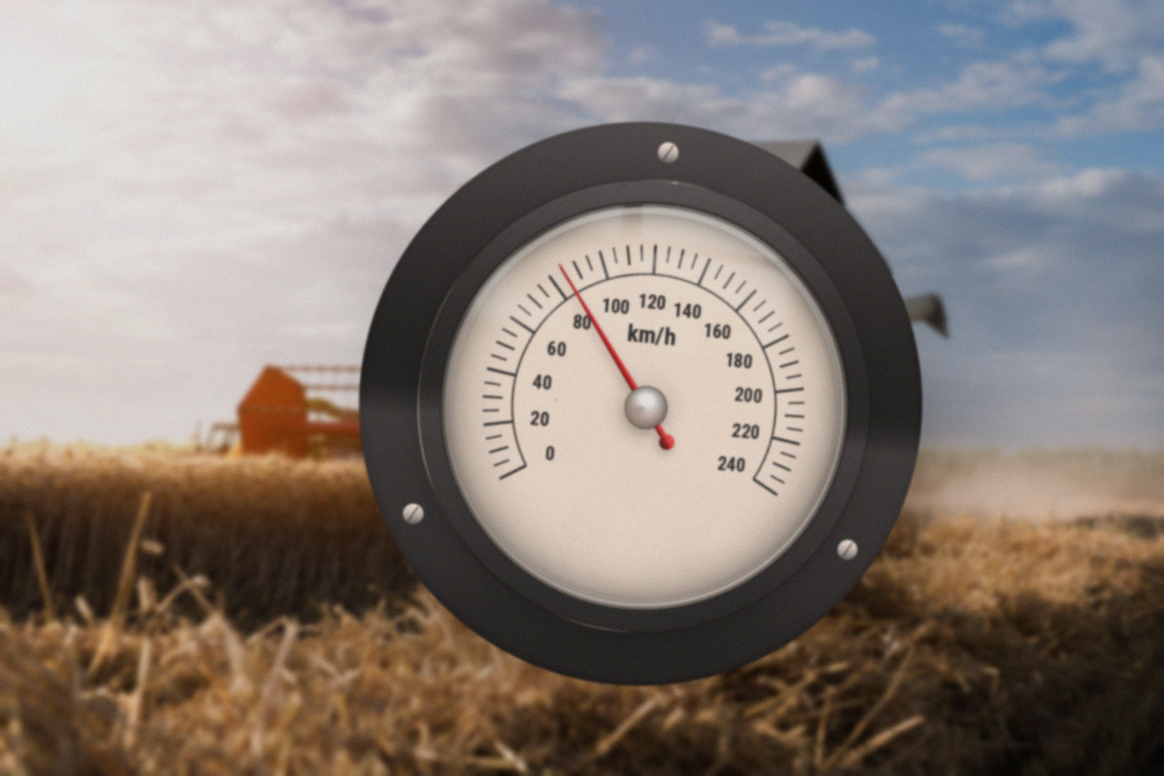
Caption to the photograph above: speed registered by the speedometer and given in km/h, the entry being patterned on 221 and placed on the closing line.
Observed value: 85
